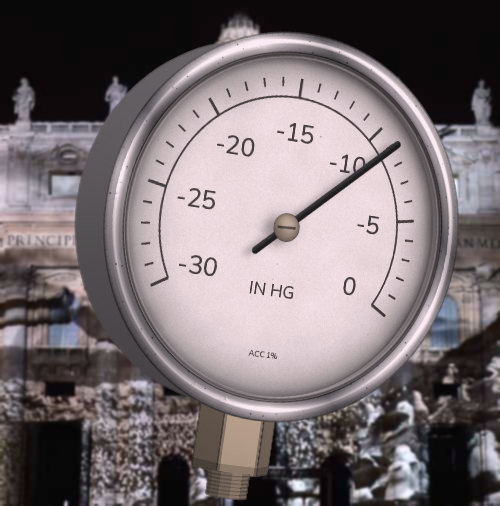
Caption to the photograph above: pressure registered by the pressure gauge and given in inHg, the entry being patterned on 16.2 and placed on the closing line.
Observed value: -9
